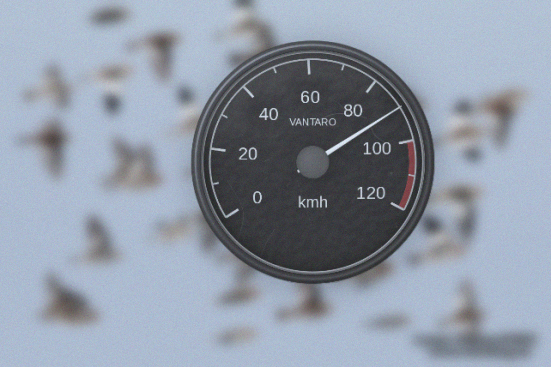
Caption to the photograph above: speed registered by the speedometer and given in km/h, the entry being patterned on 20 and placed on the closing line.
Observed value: 90
